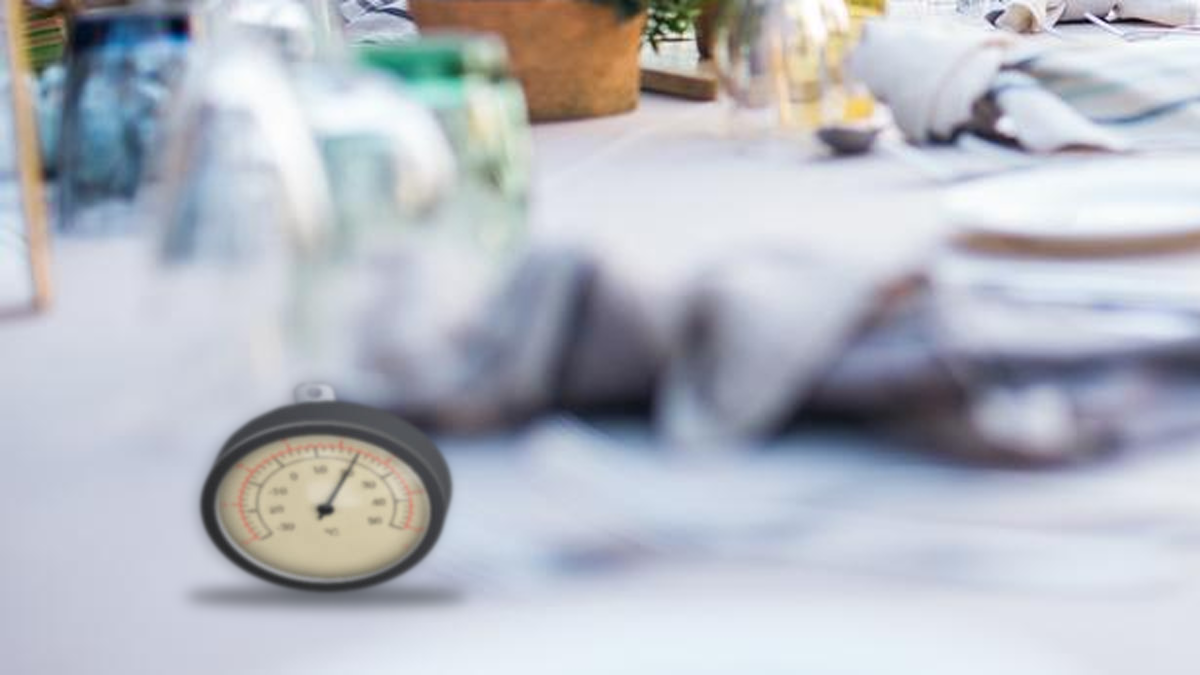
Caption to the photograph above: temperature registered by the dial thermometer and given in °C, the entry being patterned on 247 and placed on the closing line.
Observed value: 20
